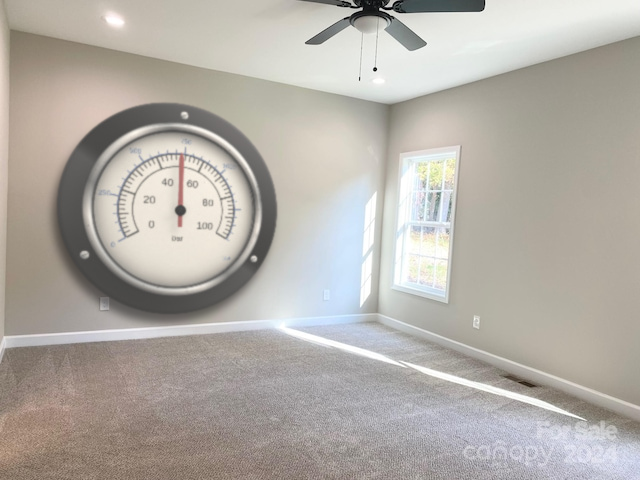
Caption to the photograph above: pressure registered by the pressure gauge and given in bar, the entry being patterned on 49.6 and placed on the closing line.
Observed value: 50
